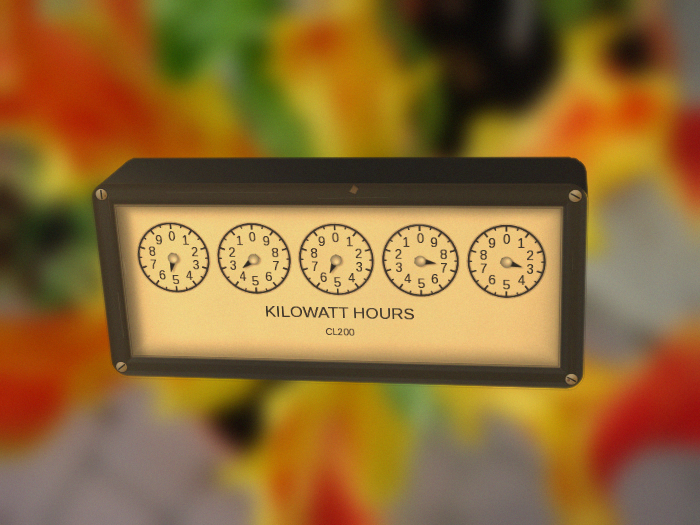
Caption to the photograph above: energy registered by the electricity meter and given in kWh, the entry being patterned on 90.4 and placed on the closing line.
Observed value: 53573
